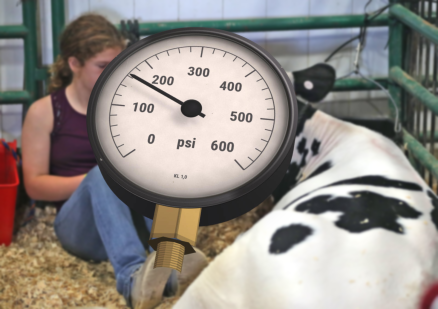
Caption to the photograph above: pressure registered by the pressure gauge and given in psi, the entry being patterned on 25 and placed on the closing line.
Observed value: 160
